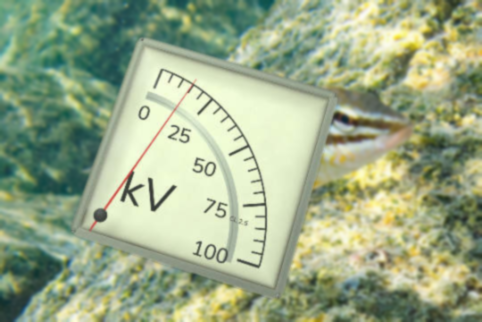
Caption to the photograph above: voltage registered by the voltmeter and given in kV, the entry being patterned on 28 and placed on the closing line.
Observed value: 15
